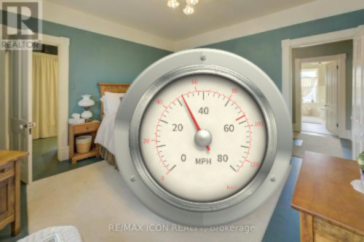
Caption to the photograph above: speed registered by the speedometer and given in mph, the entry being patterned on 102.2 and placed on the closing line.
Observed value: 32
